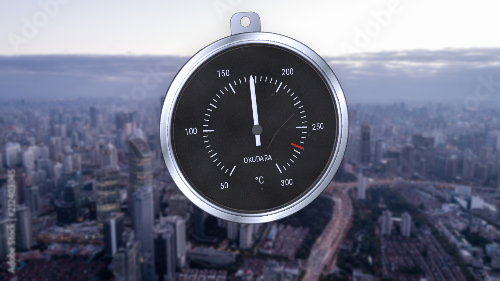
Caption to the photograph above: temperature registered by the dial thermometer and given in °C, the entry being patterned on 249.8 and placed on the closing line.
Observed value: 170
